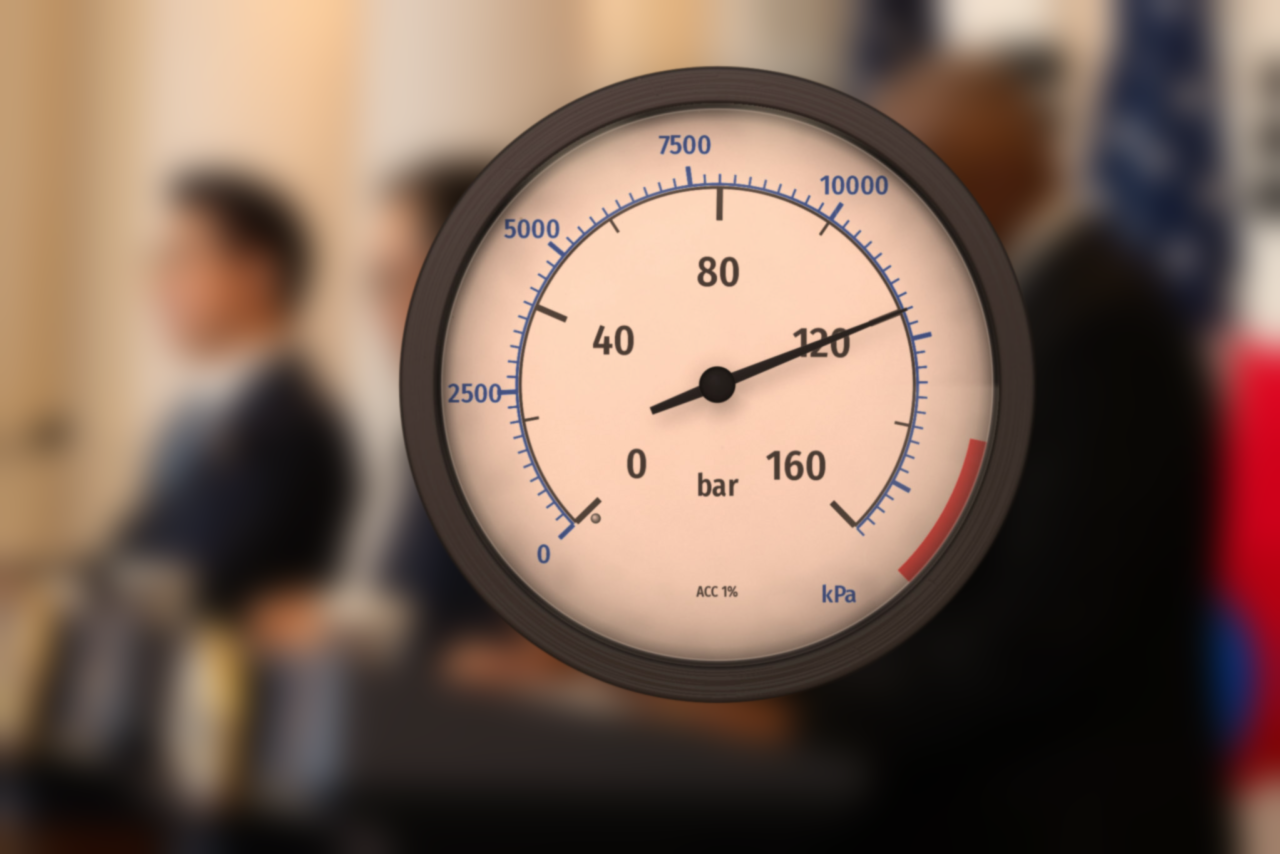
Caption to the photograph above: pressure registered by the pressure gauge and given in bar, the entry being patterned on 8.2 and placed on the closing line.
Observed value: 120
